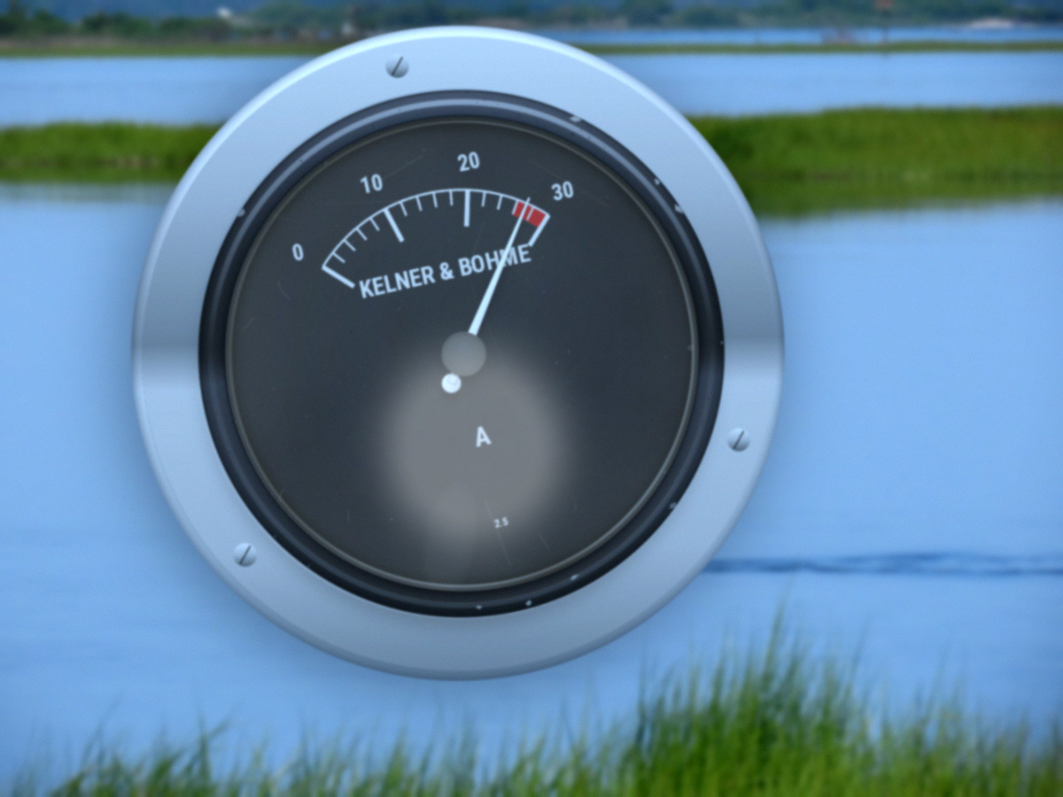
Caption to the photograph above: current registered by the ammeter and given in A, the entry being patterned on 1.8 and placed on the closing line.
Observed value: 27
